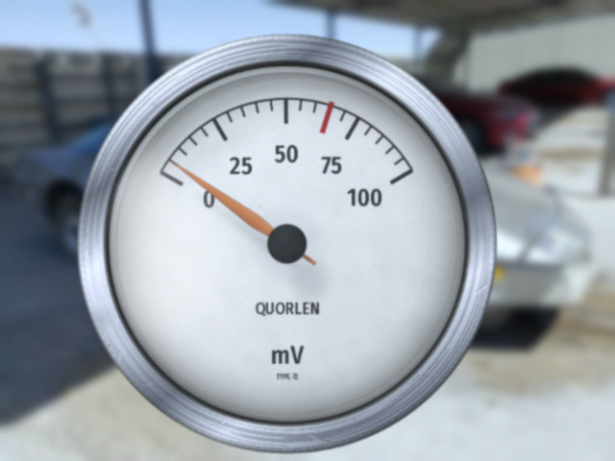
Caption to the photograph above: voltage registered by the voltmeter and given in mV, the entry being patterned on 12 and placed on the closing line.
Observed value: 5
